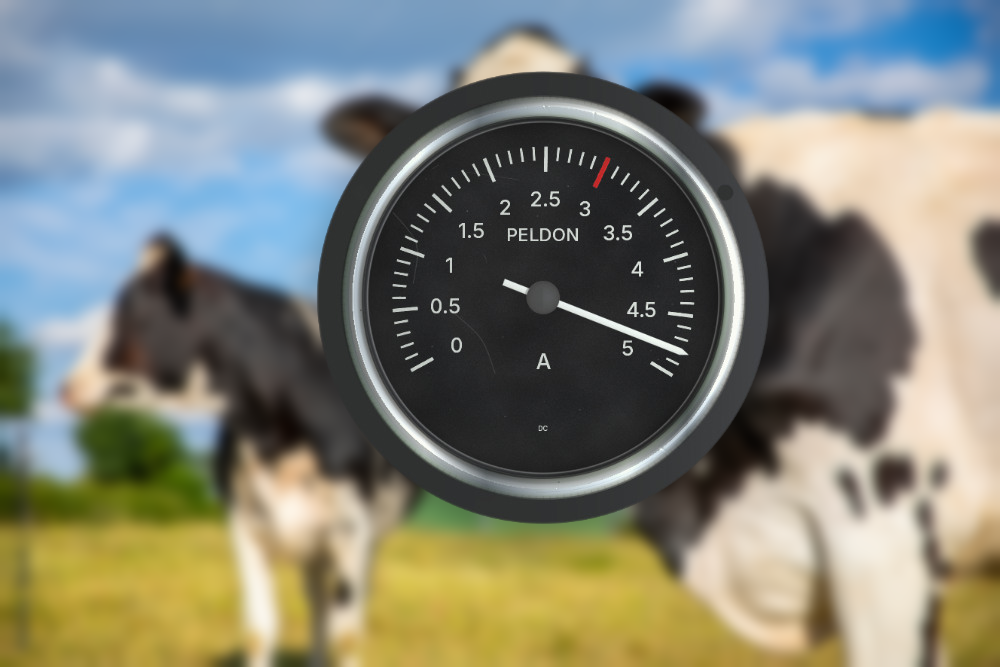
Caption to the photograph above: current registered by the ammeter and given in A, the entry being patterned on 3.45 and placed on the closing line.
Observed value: 4.8
